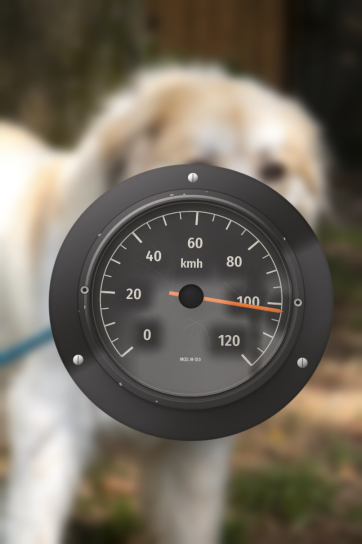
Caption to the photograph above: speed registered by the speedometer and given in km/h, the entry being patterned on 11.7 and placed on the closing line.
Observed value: 102.5
